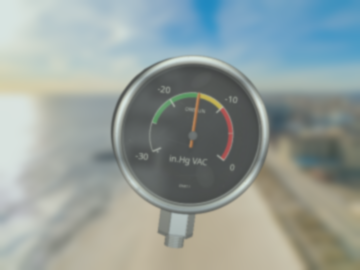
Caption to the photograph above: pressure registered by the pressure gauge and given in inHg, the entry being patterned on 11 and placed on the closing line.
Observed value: -15
